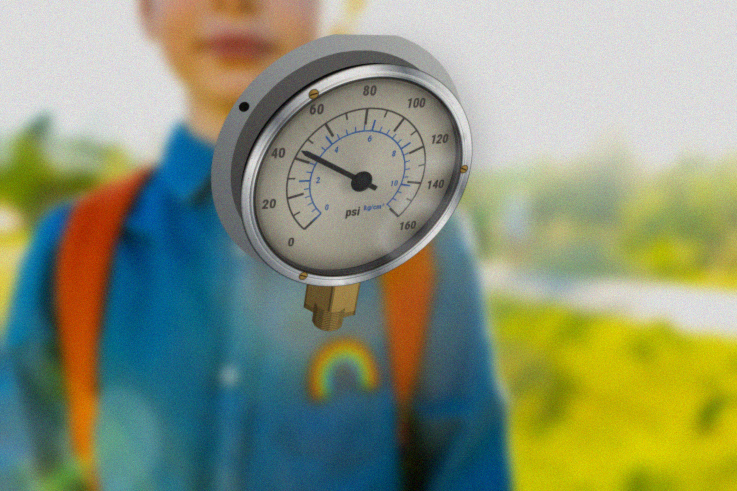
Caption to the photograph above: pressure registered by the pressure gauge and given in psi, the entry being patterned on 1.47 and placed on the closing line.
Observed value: 45
